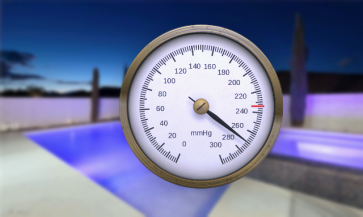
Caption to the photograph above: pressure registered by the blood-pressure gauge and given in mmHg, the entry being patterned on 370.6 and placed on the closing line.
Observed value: 270
